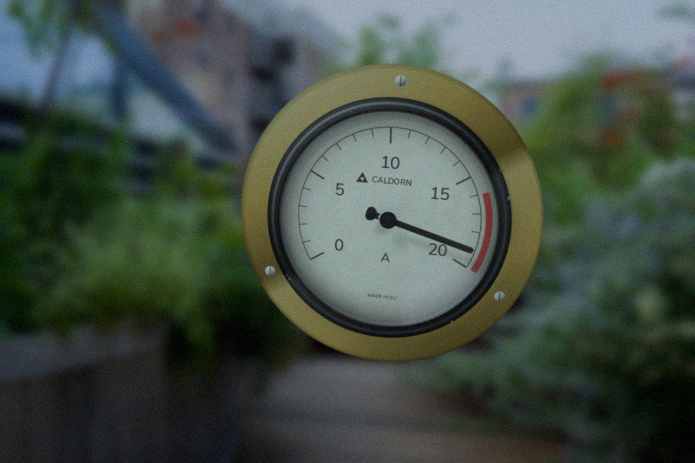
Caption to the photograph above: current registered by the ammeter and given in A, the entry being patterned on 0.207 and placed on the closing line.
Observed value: 19
